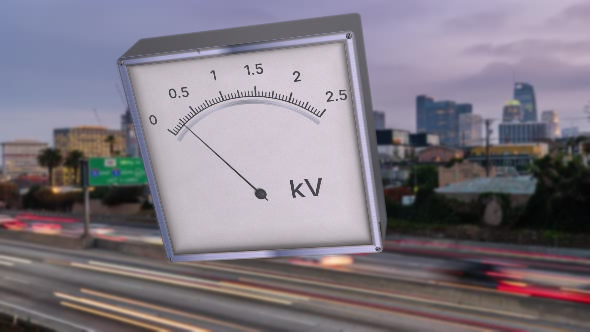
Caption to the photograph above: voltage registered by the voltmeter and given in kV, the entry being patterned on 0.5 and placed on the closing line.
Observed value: 0.25
